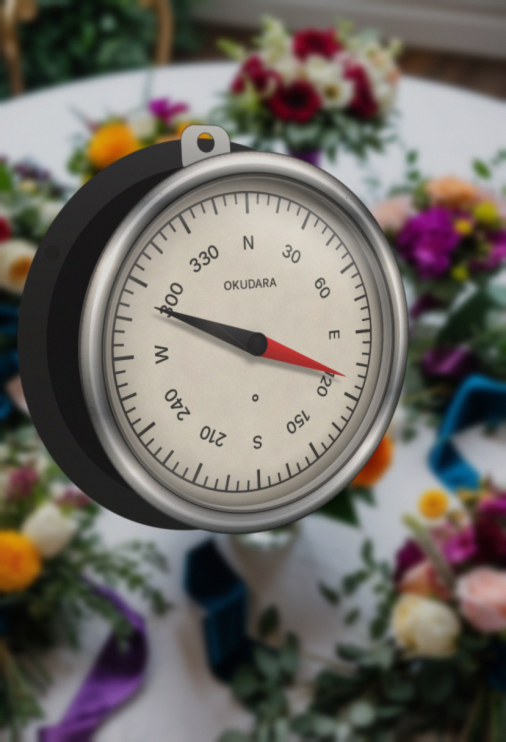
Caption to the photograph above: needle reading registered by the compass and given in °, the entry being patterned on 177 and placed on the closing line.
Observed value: 112.5
